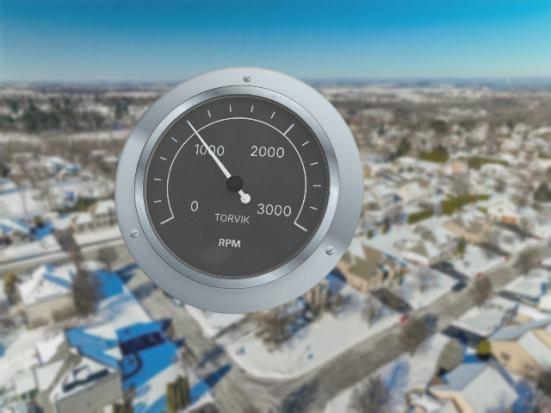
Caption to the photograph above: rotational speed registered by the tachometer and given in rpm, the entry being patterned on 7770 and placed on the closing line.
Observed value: 1000
